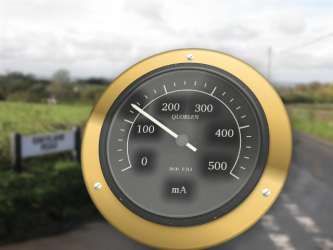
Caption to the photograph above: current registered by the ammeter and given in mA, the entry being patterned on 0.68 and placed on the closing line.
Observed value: 130
